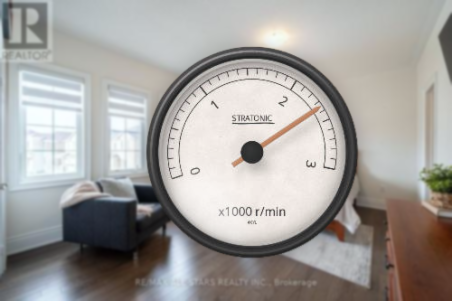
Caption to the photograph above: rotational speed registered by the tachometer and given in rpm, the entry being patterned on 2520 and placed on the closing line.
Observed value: 2350
